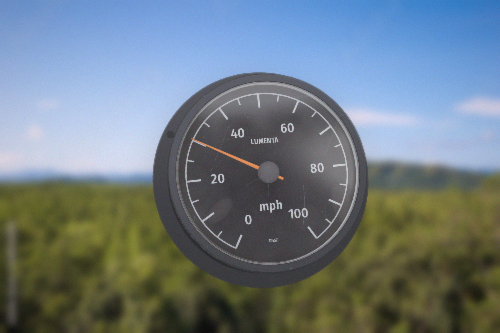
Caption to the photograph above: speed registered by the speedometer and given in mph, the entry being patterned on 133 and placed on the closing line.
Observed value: 30
